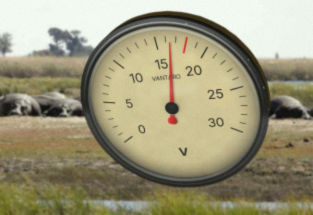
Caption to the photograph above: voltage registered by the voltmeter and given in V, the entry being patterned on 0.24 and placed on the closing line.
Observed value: 16.5
